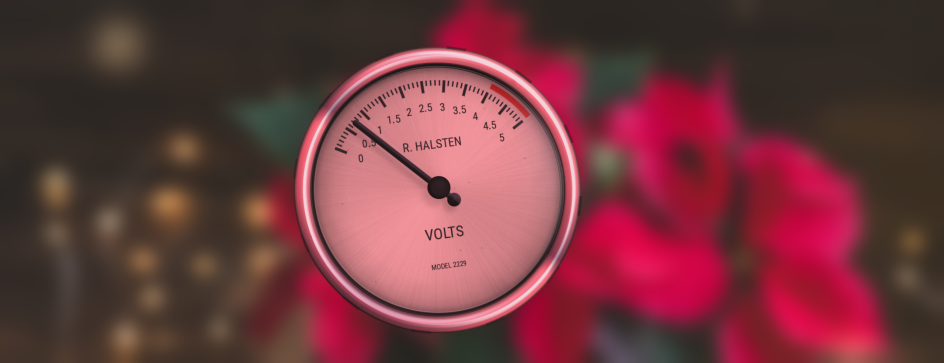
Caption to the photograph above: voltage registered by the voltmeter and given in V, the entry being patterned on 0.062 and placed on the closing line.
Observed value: 0.7
